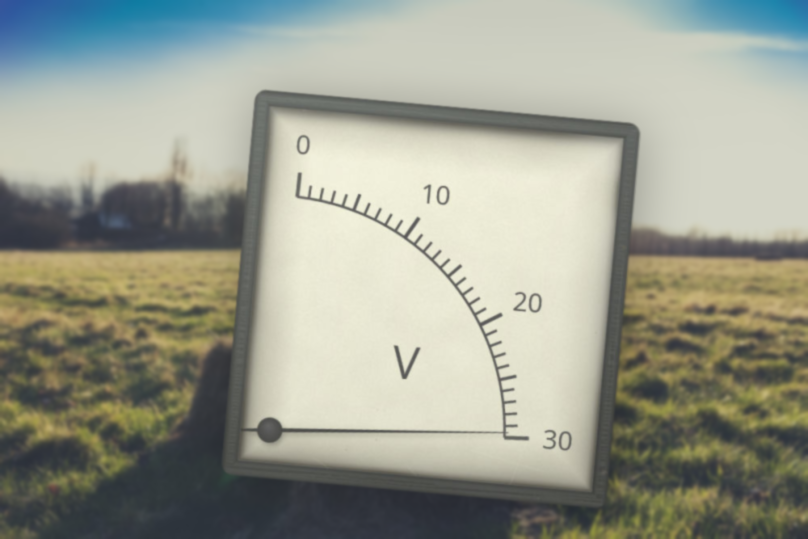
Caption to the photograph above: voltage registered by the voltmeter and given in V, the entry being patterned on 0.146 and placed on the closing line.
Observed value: 29.5
